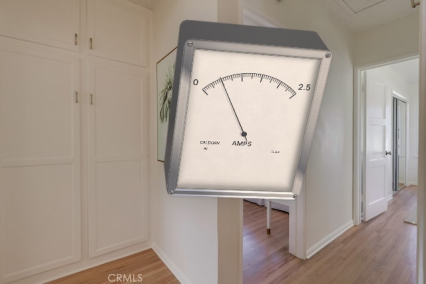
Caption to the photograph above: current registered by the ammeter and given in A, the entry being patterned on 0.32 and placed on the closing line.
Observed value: 0.5
